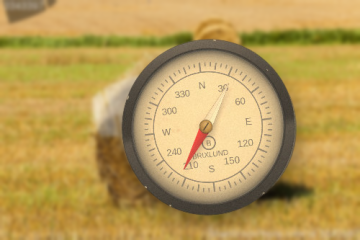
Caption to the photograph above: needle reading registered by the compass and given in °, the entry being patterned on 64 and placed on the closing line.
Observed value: 215
